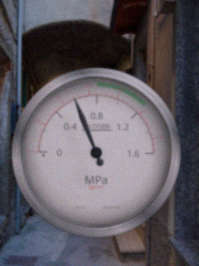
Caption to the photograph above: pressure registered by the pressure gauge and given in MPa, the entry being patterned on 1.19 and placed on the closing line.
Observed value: 0.6
